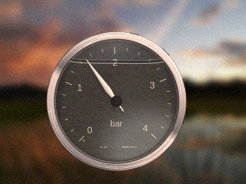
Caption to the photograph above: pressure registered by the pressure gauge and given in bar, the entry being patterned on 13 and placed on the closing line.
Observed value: 1.5
